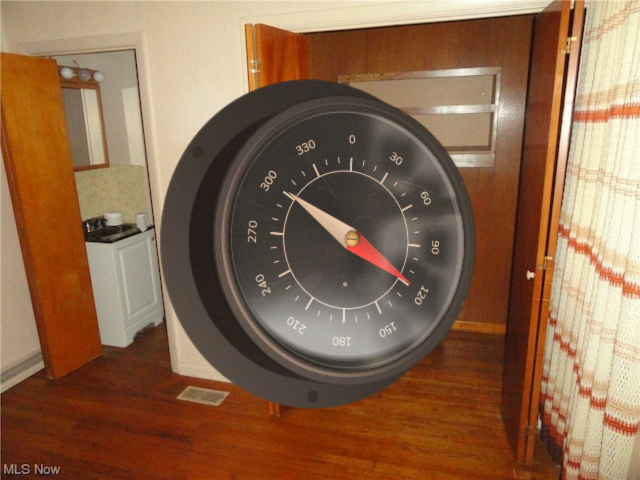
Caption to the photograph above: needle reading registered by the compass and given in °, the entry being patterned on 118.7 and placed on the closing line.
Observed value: 120
